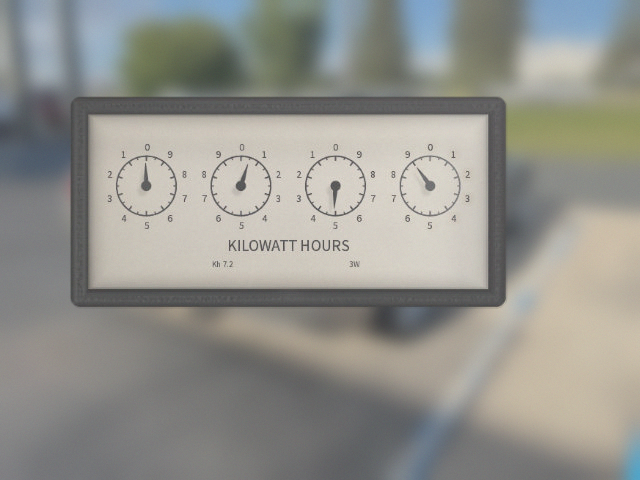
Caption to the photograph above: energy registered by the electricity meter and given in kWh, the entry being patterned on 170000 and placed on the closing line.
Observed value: 49
